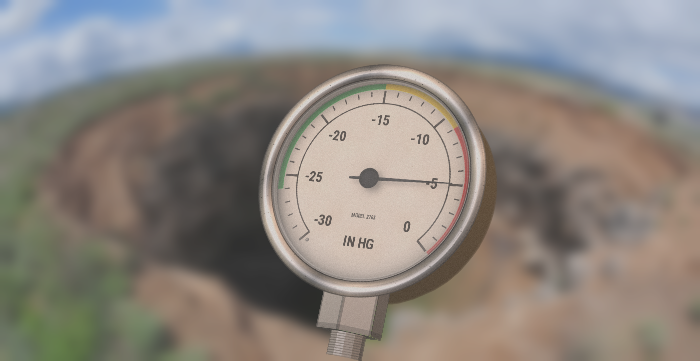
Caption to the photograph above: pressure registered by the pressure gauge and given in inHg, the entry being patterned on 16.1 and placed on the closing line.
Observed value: -5
